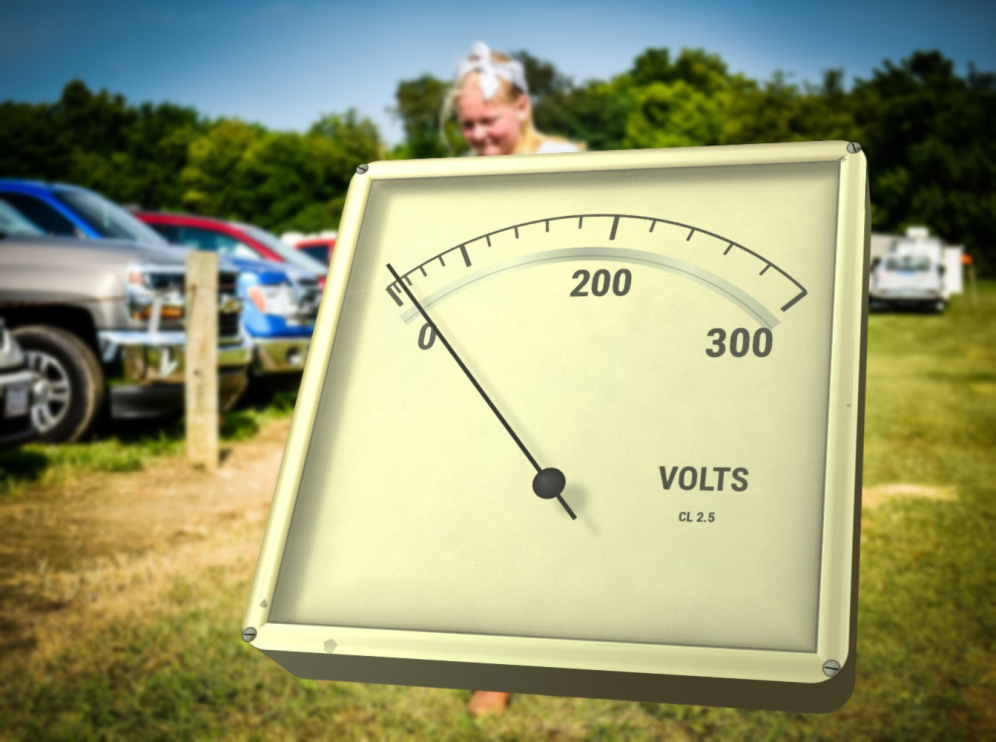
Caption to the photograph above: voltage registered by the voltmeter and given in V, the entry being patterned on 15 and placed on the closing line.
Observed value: 30
